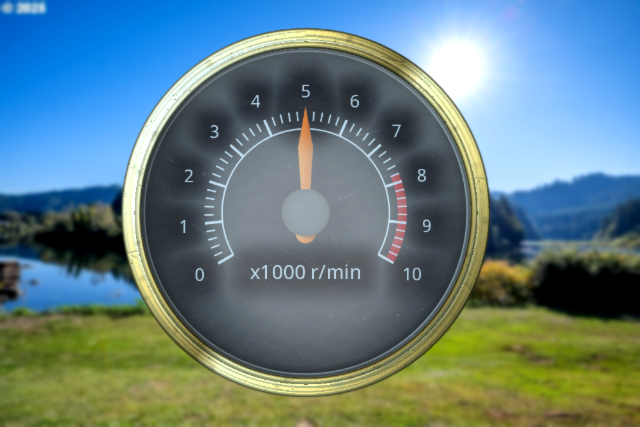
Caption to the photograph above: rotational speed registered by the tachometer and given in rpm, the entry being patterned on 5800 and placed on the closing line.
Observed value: 5000
